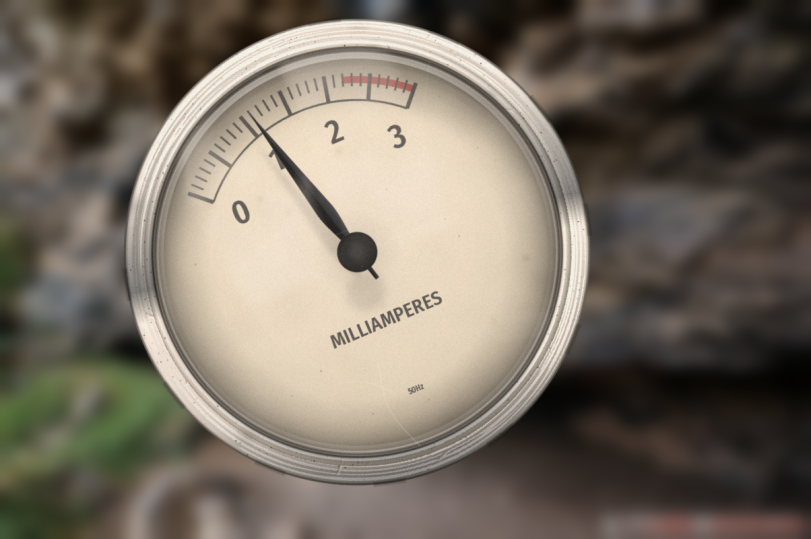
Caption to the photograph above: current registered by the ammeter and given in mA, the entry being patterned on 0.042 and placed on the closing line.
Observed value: 1.1
